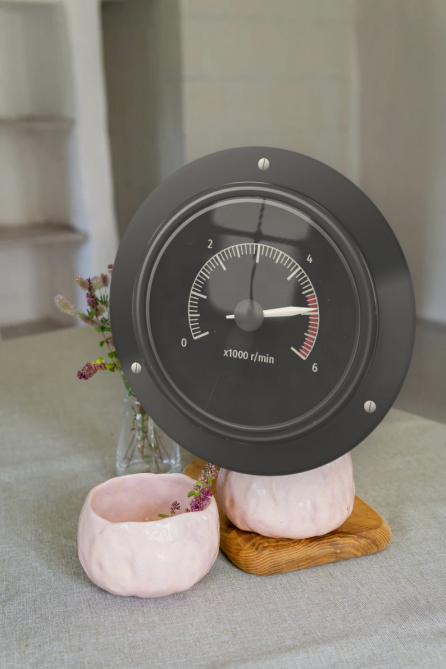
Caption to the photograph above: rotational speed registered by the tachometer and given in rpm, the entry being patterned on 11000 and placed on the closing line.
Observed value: 4900
